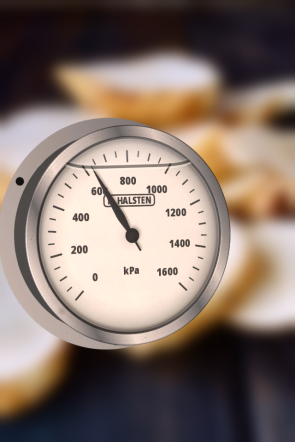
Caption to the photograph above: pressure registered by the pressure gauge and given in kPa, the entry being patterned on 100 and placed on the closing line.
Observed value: 625
